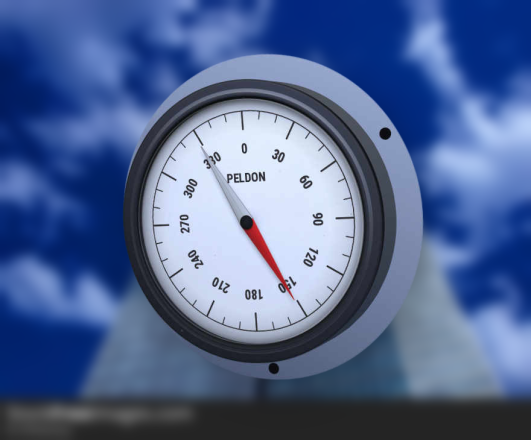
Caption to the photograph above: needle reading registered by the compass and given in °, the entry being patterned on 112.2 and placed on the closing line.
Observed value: 150
